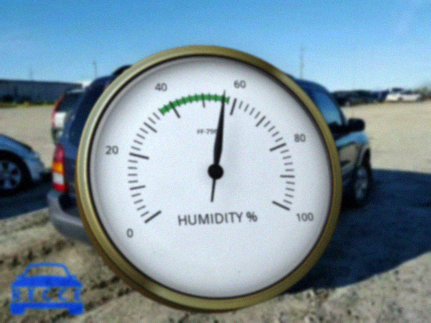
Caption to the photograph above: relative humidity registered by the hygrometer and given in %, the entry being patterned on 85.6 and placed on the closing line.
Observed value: 56
